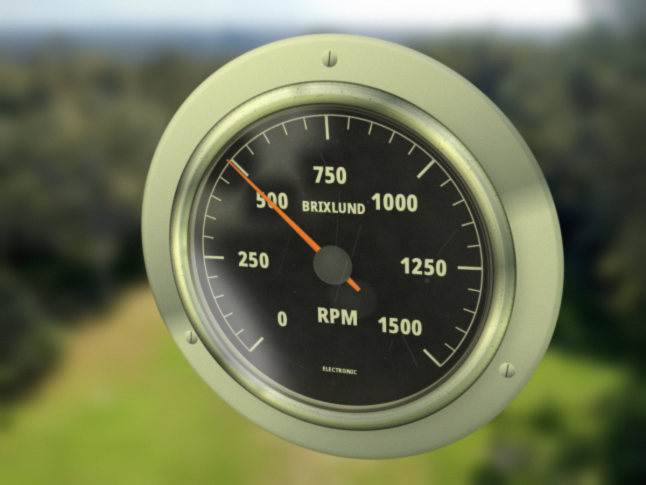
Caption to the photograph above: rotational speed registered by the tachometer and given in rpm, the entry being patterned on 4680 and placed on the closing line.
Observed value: 500
